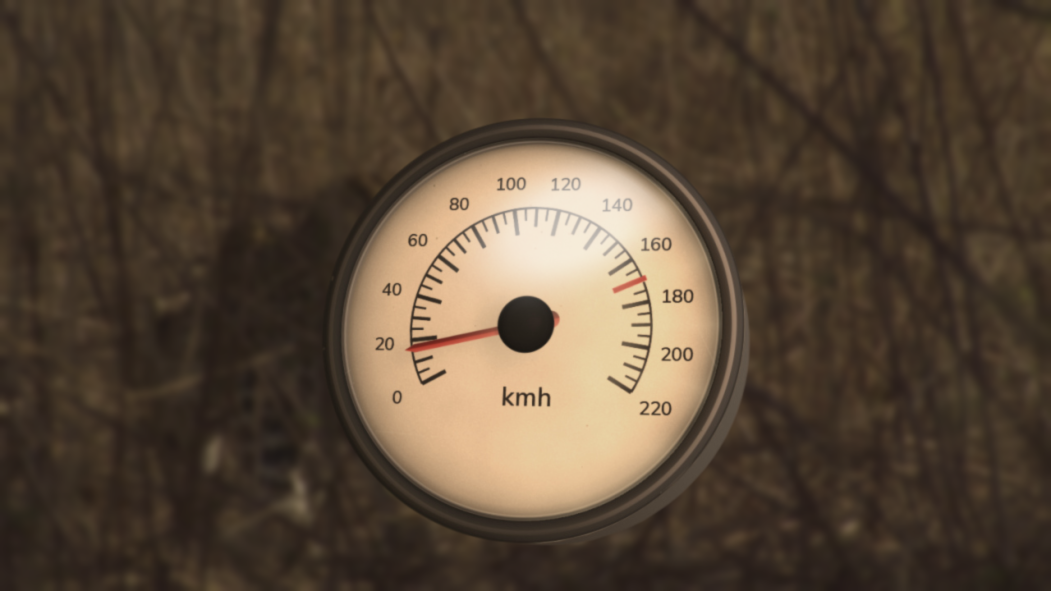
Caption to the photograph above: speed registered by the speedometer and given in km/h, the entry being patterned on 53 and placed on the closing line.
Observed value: 15
